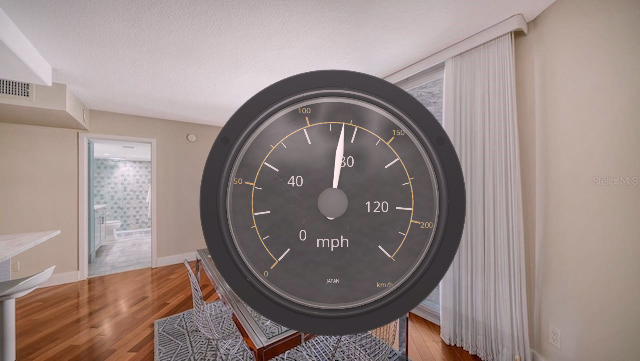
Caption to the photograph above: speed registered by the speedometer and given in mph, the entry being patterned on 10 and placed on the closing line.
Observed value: 75
